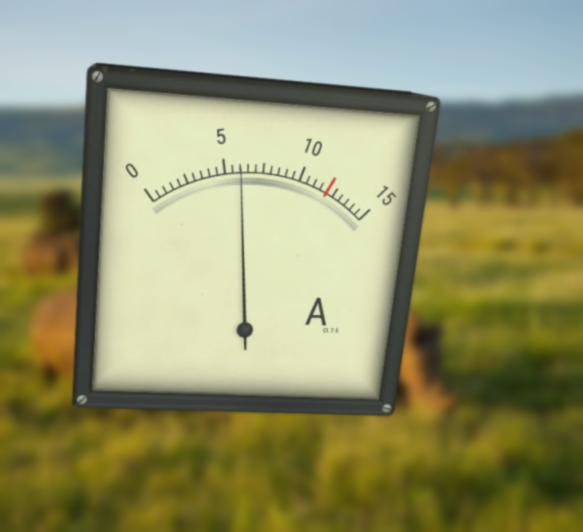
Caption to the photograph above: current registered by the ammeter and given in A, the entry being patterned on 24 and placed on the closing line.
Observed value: 6
